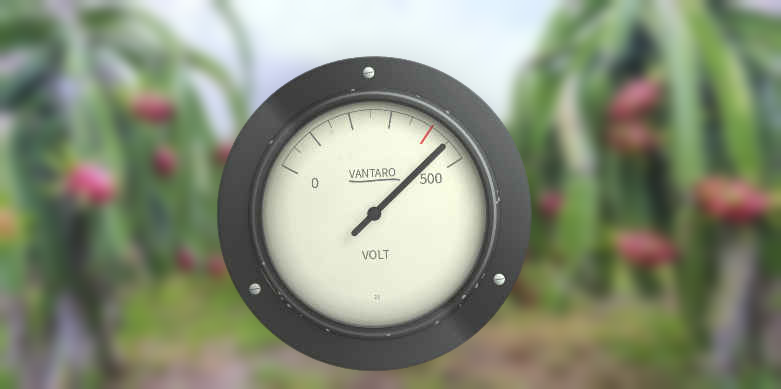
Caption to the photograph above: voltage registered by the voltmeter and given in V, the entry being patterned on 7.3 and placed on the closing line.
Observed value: 450
